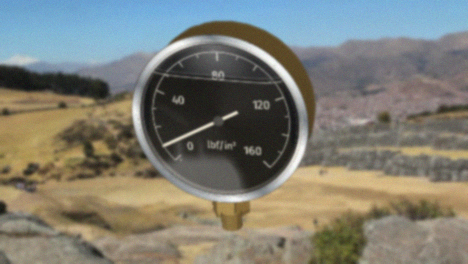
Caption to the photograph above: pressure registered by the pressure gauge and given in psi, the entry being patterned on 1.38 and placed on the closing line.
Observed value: 10
